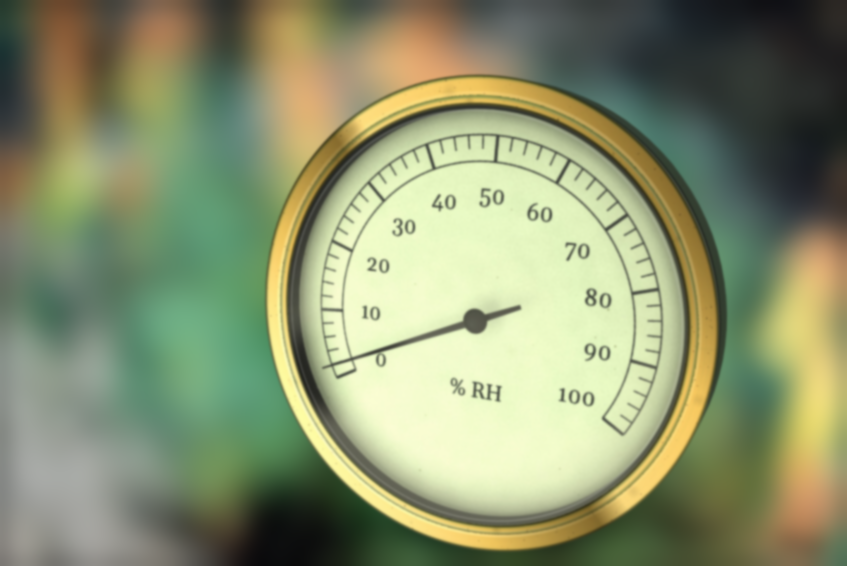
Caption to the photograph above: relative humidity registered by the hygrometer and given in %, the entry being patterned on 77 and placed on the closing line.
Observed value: 2
